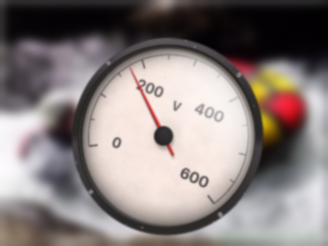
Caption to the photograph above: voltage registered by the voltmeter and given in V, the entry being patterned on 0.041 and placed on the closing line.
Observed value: 175
